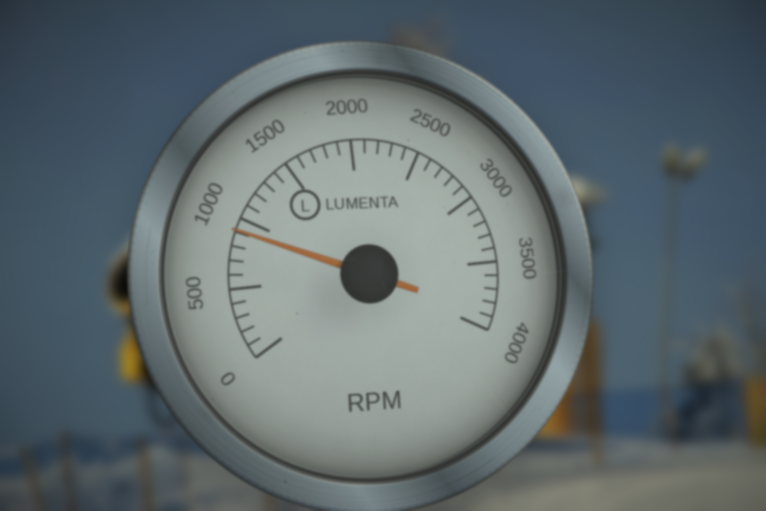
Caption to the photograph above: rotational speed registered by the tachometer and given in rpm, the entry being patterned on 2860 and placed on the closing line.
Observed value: 900
